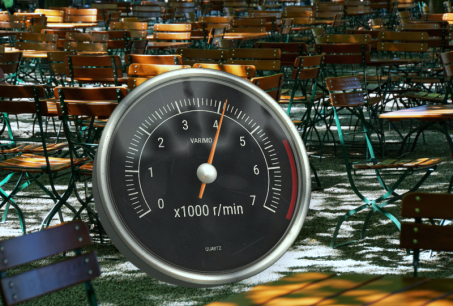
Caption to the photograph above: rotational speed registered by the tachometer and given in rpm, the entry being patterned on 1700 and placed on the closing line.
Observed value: 4100
